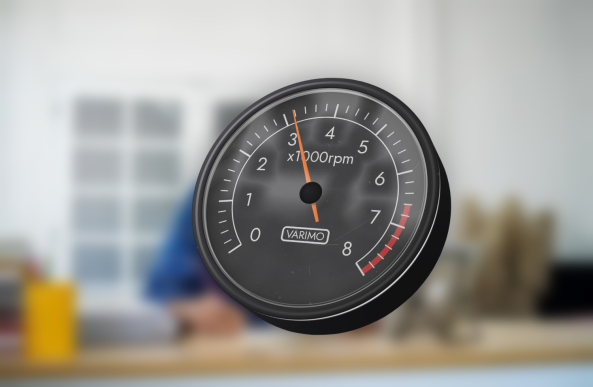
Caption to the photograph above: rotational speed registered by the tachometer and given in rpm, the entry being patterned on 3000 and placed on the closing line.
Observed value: 3200
